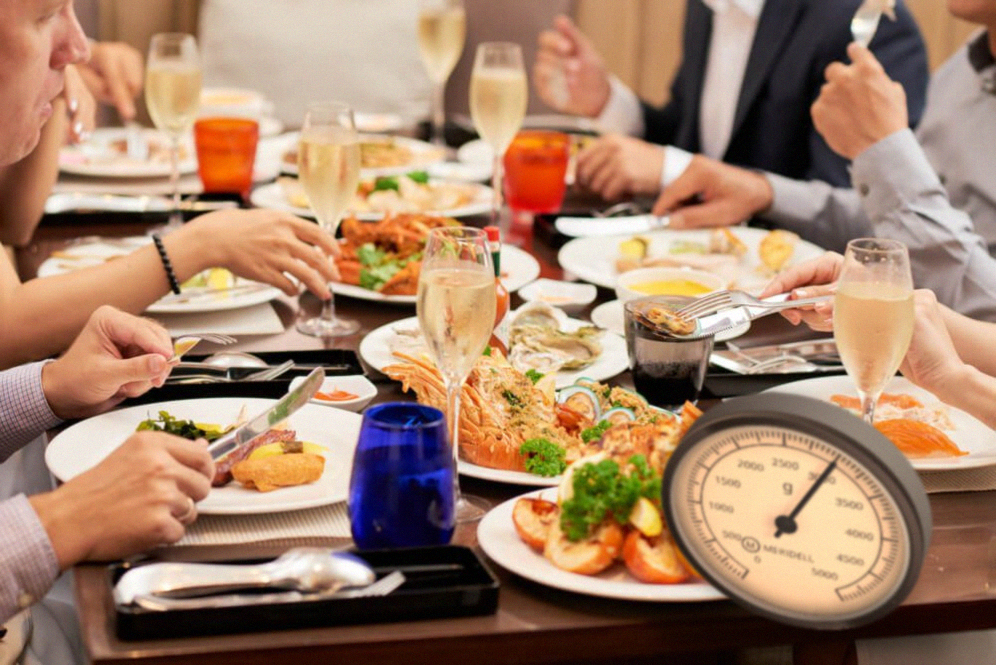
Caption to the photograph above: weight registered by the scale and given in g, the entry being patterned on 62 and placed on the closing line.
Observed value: 3000
